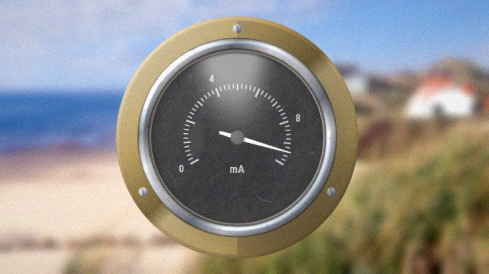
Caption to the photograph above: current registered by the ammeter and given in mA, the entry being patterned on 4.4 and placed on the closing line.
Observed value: 9.4
